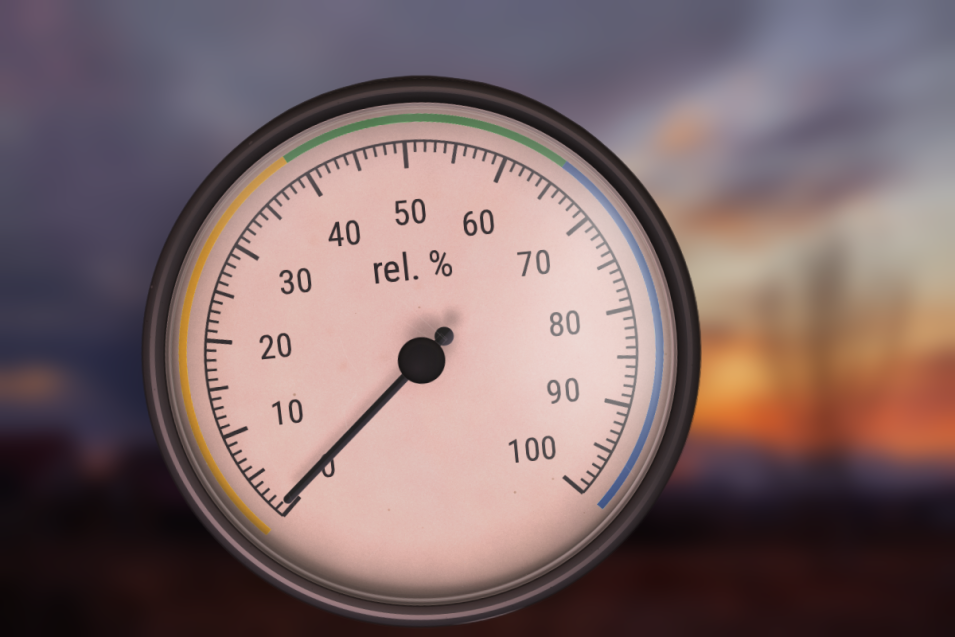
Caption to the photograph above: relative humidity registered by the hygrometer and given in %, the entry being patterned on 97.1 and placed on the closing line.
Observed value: 1
